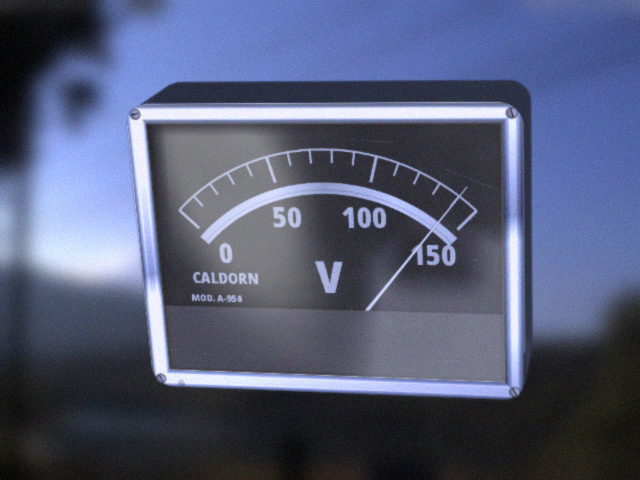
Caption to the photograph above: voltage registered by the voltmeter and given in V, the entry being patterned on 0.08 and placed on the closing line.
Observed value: 140
